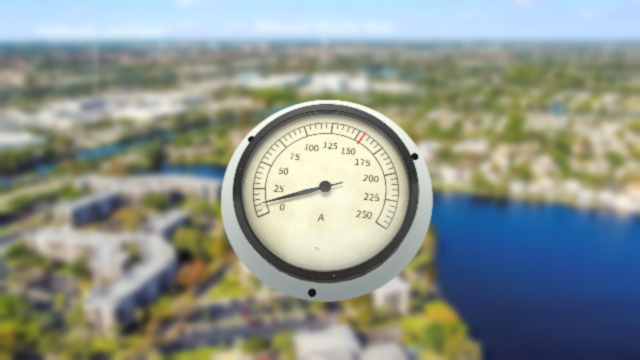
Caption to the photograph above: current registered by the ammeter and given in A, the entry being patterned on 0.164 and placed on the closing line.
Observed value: 10
